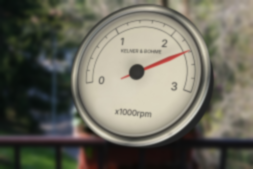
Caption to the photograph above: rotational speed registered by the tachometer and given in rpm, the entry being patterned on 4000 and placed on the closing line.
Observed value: 2400
